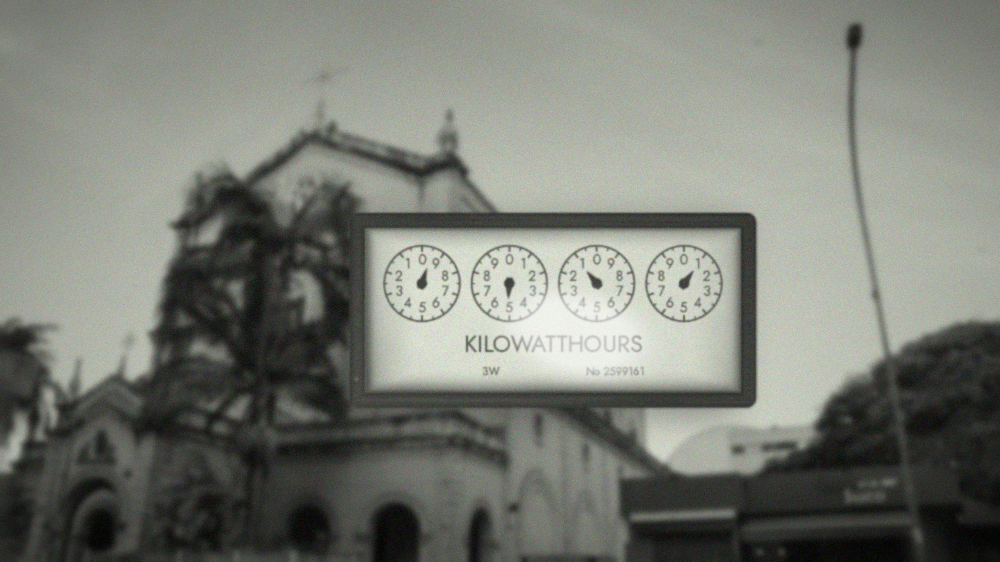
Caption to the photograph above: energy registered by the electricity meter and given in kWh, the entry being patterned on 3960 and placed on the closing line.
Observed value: 9511
